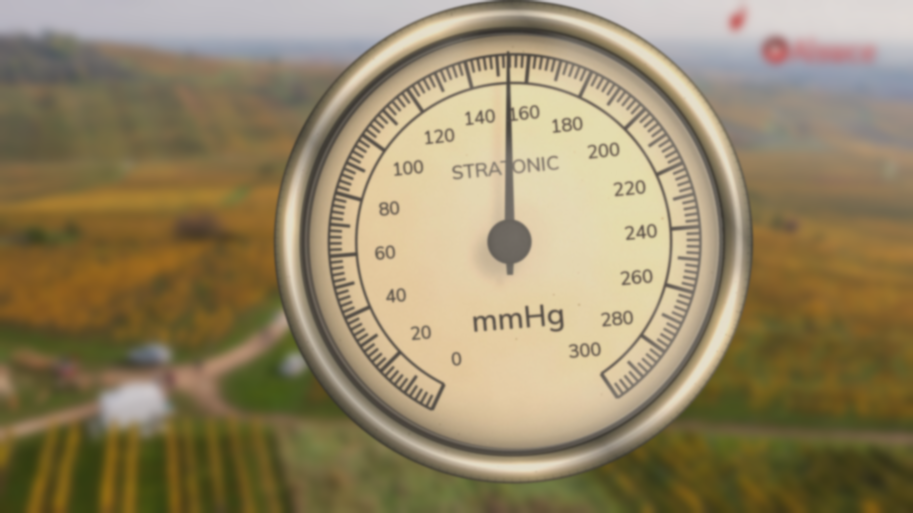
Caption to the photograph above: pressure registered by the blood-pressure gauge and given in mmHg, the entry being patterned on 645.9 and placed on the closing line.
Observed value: 154
